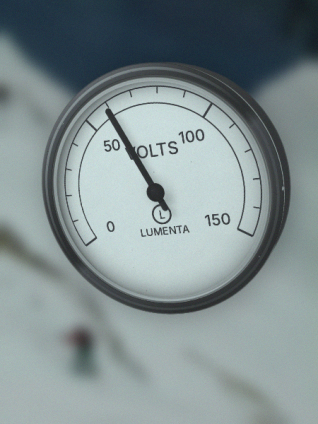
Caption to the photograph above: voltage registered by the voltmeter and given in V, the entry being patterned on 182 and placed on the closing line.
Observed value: 60
